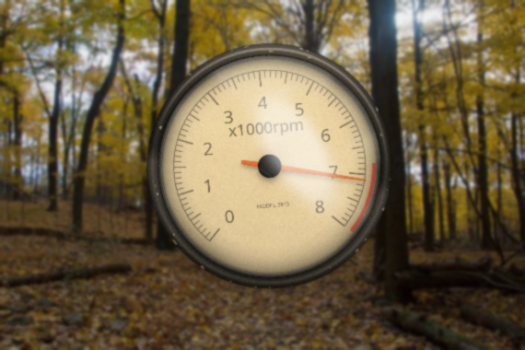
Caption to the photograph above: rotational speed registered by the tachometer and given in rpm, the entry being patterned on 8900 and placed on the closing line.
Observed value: 7100
